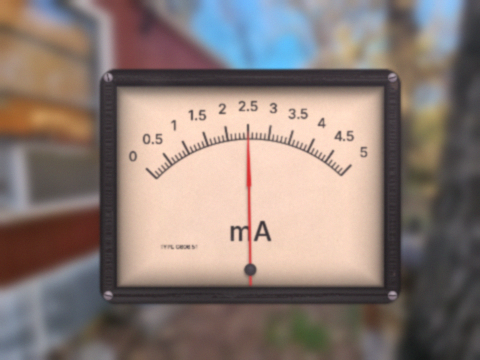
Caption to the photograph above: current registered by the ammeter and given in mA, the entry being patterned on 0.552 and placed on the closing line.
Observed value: 2.5
